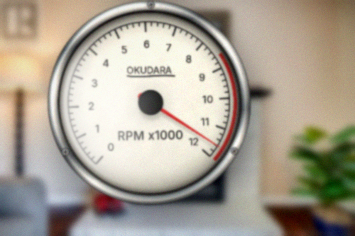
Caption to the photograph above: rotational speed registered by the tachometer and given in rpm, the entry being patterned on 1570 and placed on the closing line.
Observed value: 11600
